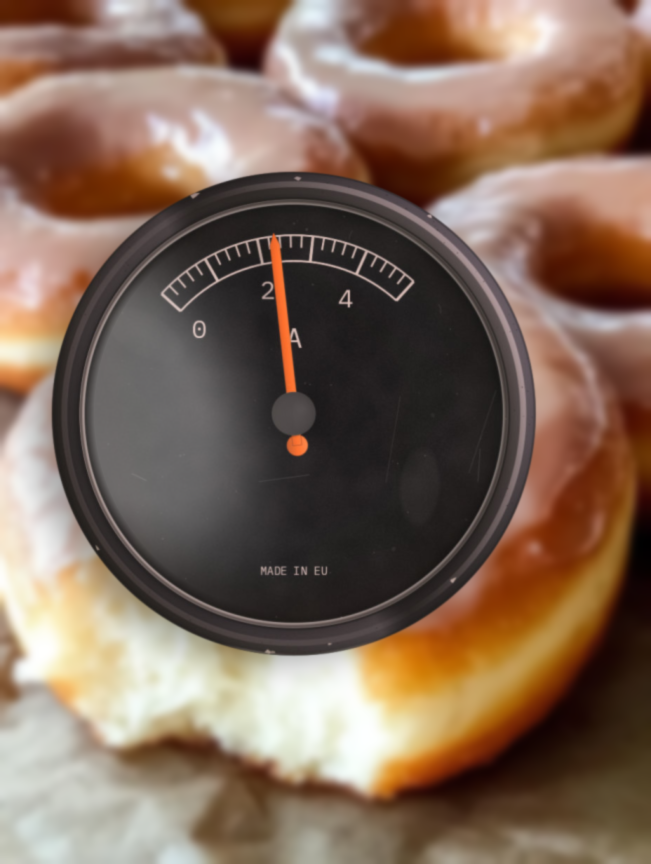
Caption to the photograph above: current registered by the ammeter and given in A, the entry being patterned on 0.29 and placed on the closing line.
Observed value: 2.3
